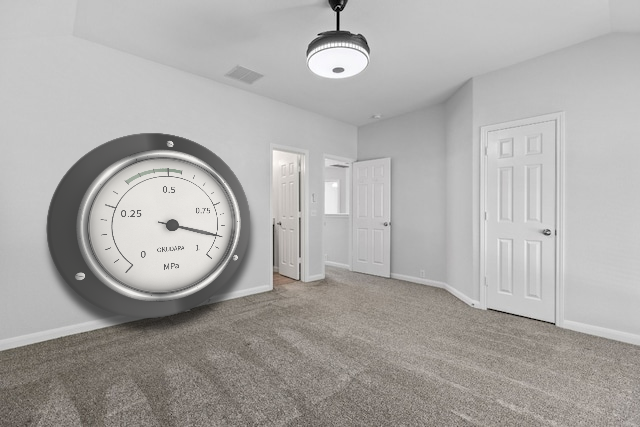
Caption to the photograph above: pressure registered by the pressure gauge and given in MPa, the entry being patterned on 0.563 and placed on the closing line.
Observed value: 0.9
